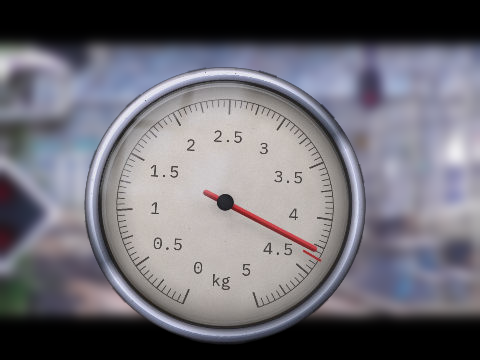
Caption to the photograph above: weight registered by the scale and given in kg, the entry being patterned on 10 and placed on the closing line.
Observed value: 4.3
